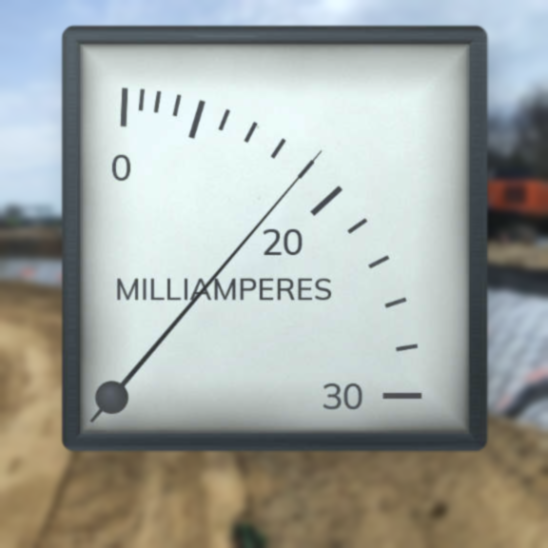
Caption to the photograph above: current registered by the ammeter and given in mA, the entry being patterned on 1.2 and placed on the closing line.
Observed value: 18
